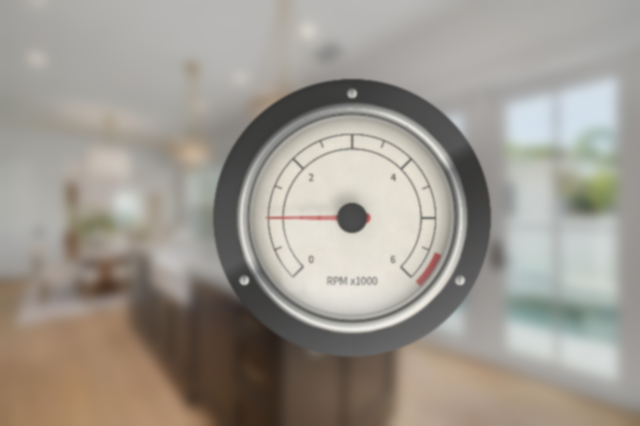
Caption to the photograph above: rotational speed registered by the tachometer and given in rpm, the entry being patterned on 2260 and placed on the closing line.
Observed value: 1000
